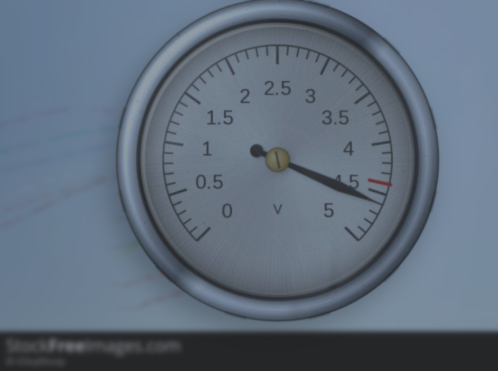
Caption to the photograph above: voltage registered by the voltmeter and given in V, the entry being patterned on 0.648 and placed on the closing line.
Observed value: 4.6
